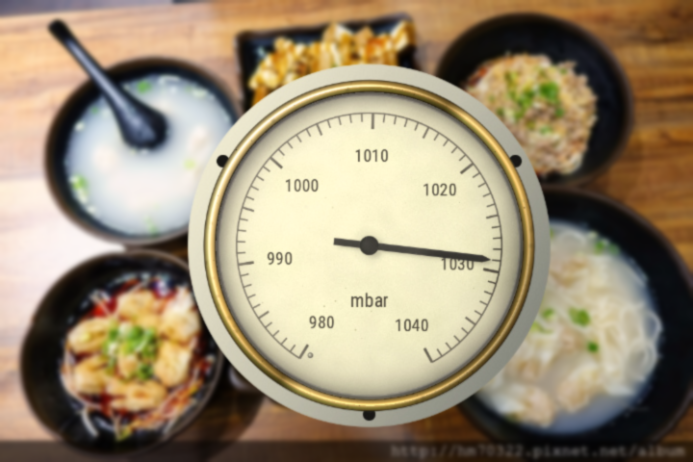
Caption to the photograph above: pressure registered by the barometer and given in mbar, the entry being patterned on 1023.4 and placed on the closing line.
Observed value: 1029
